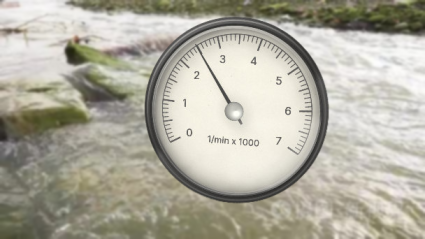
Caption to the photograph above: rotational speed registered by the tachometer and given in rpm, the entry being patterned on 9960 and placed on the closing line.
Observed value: 2500
